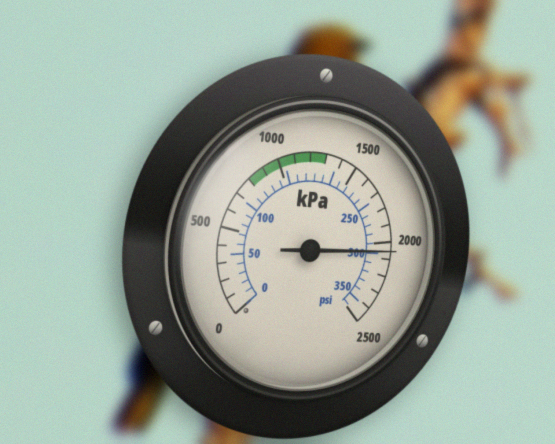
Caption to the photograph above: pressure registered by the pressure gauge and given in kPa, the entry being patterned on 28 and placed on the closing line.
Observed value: 2050
